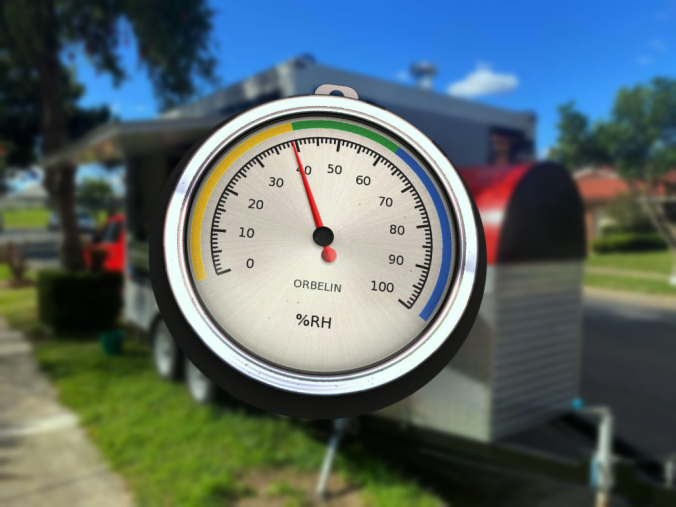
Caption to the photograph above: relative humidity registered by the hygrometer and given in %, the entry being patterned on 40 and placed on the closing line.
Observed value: 39
